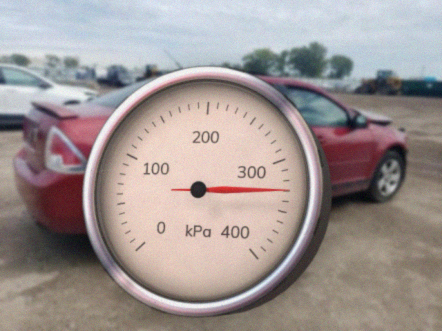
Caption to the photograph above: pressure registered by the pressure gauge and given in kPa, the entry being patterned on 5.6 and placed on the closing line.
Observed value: 330
